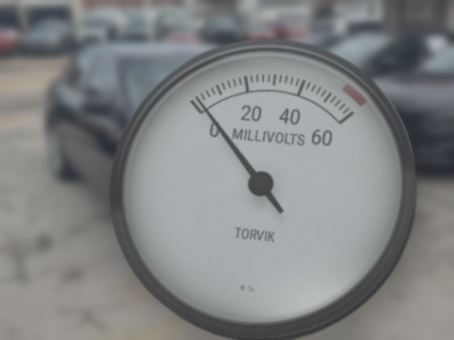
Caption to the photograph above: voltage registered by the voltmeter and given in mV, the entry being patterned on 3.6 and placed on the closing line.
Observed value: 2
